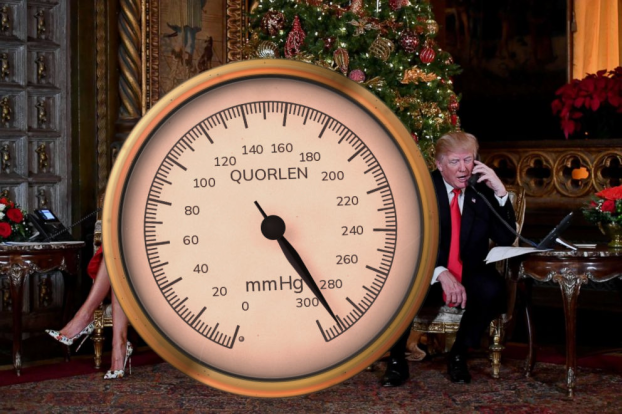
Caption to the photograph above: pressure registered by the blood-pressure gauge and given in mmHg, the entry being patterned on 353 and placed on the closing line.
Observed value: 292
